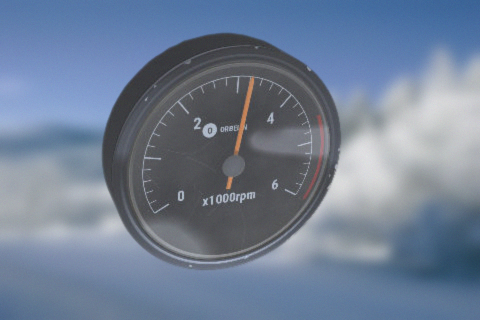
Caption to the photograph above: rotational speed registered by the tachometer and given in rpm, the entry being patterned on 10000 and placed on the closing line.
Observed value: 3200
